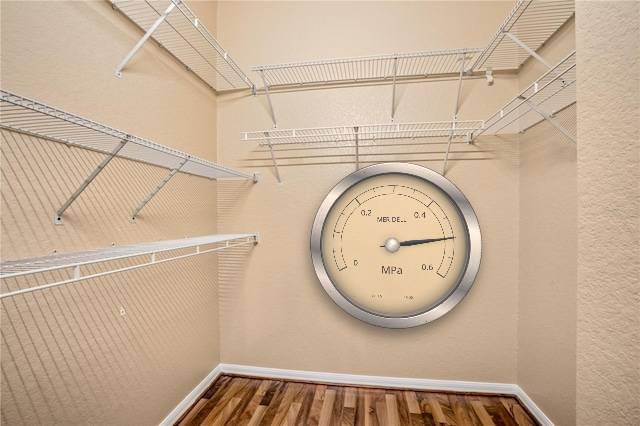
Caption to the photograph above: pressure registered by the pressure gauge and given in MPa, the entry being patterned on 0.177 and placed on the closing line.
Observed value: 0.5
